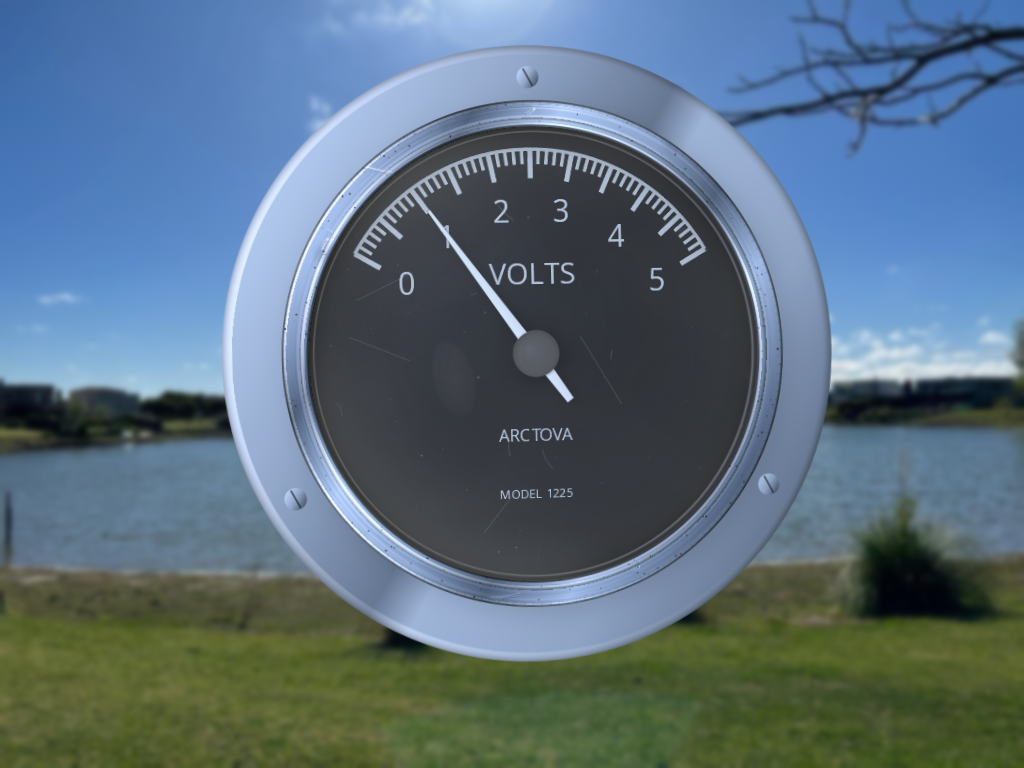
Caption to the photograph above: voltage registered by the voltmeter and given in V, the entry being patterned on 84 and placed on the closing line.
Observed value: 1
